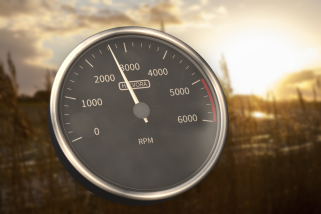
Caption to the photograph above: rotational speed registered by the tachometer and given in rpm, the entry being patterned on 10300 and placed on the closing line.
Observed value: 2600
